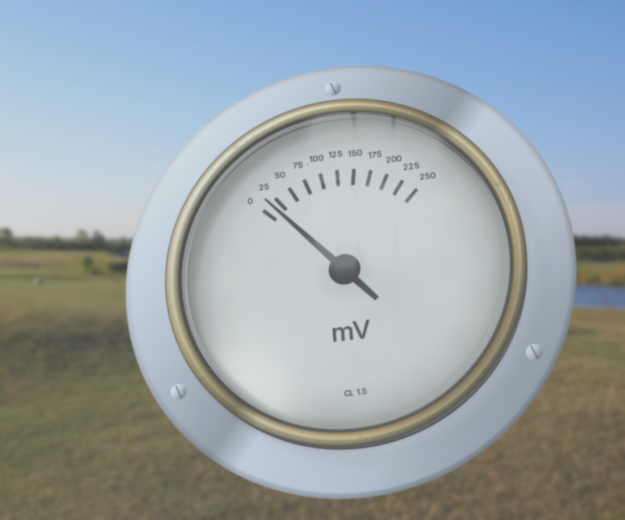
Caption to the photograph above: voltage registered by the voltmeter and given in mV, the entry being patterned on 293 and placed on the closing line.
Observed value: 12.5
